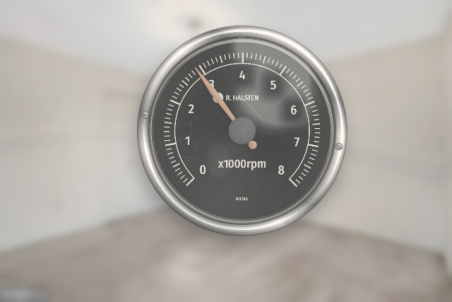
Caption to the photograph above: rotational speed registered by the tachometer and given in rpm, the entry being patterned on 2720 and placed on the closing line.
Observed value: 2900
